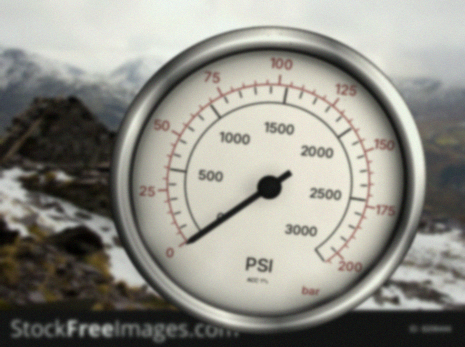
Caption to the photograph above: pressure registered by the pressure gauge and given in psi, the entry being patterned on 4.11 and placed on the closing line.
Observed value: 0
